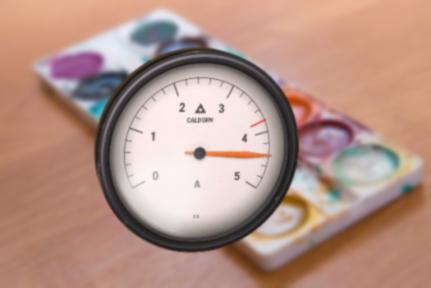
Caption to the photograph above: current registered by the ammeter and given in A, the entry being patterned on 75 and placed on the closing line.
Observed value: 4.4
